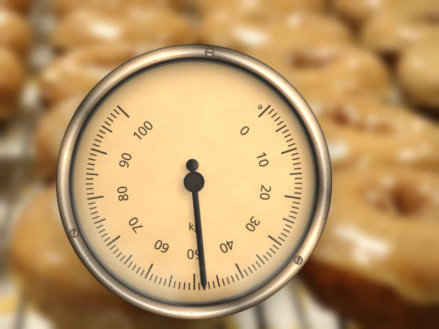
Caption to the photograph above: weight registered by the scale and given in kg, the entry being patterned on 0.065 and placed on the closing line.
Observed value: 48
